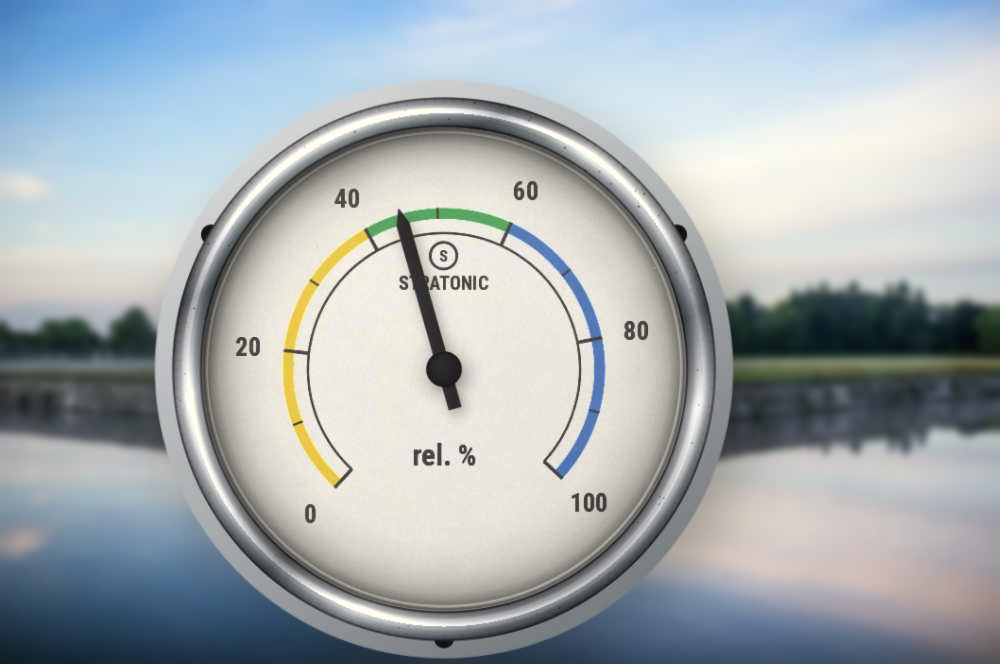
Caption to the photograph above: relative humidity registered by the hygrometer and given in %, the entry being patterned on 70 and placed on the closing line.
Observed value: 45
